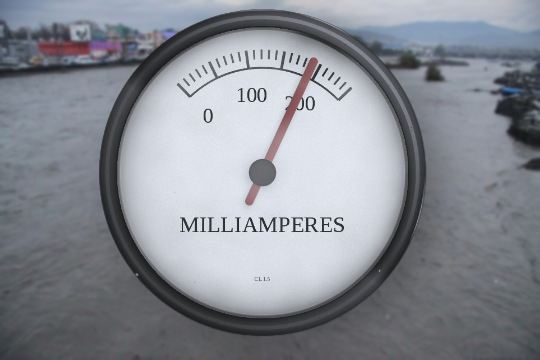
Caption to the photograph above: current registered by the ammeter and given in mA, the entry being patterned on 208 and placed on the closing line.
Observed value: 190
